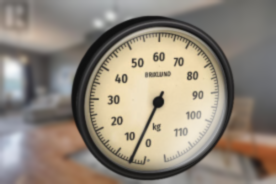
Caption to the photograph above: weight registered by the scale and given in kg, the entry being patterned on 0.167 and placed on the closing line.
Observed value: 5
